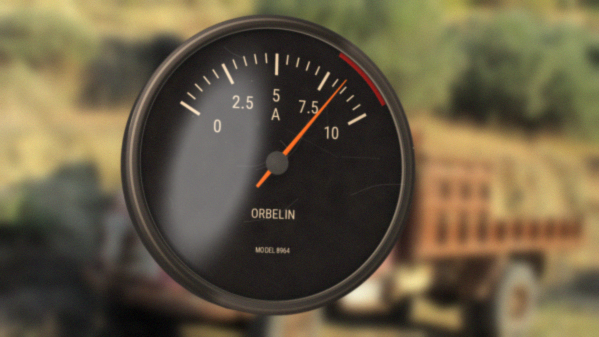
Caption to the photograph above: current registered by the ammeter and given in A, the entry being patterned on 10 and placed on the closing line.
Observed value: 8.25
